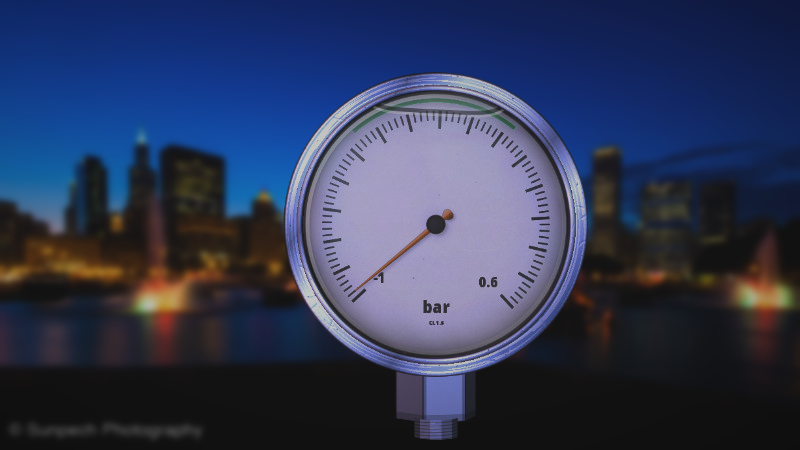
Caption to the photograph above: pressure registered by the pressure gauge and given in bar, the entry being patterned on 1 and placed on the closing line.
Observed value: -0.98
